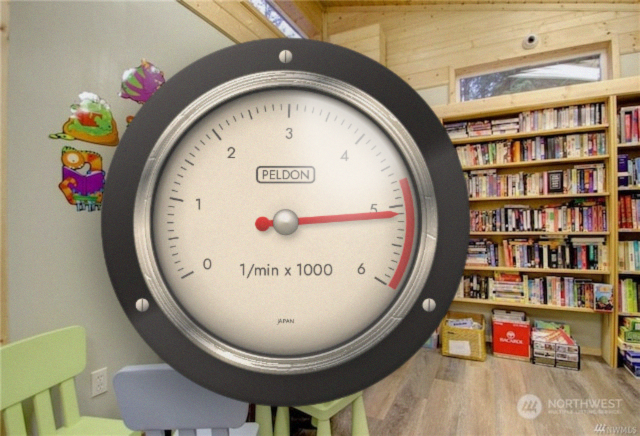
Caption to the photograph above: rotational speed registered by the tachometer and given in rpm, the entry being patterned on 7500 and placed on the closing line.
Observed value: 5100
